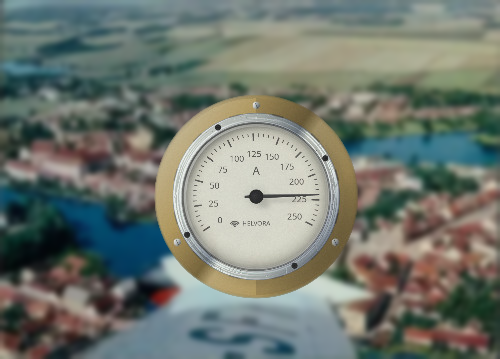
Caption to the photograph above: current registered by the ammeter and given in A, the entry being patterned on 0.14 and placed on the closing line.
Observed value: 220
